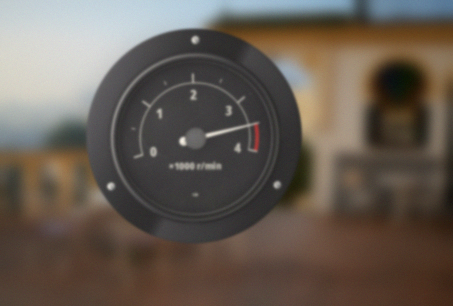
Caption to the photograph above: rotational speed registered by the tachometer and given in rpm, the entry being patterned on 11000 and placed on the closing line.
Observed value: 3500
